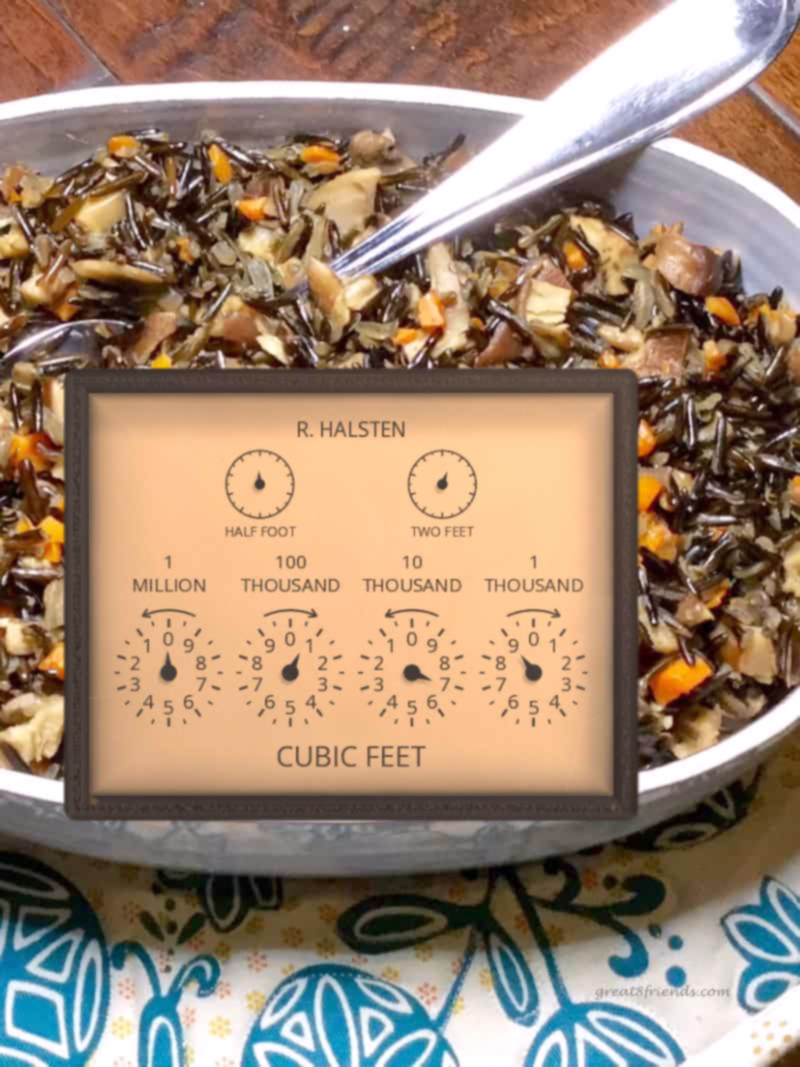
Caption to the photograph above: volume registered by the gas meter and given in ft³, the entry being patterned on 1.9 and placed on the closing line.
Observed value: 6900
